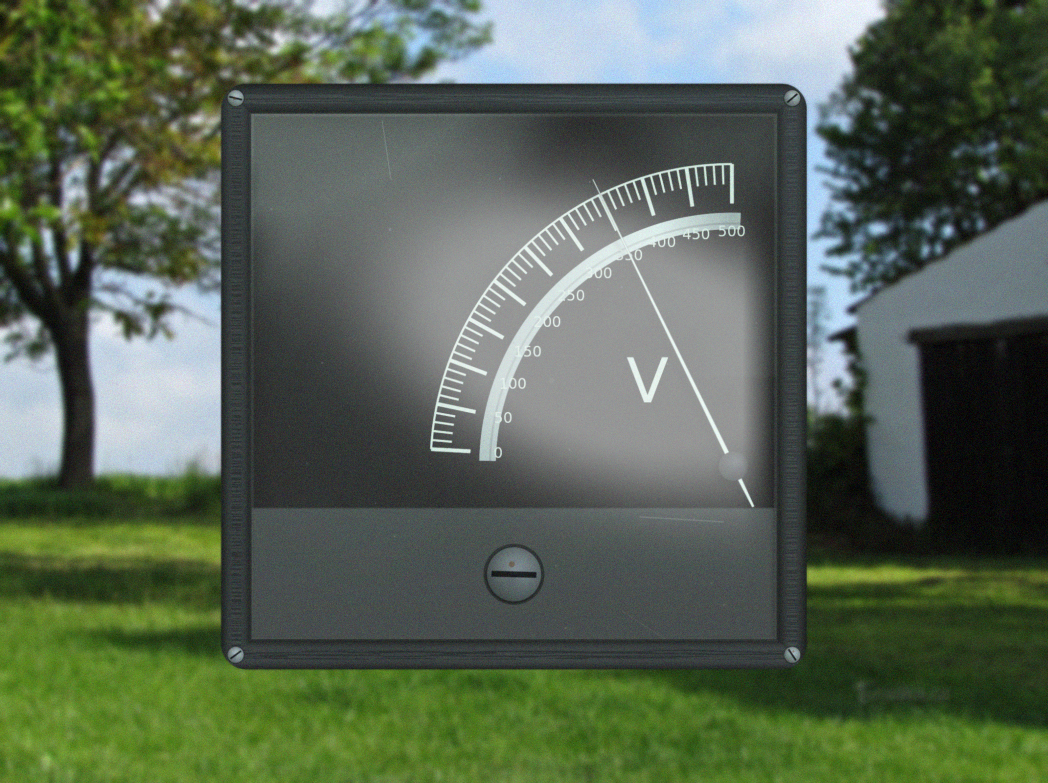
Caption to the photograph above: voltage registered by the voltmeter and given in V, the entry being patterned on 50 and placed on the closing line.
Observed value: 350
